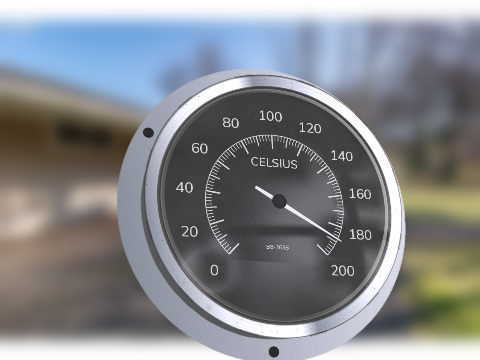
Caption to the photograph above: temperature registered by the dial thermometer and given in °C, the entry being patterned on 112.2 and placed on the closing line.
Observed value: 190
